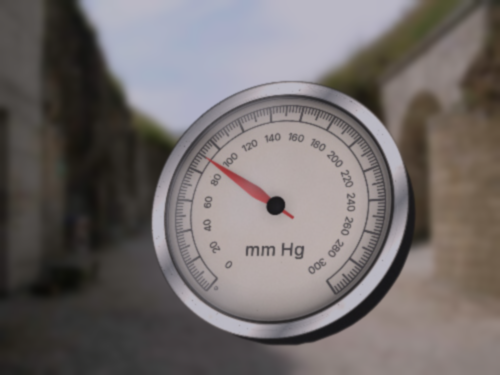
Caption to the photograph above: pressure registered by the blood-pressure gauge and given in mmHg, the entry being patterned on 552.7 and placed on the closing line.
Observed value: 90
